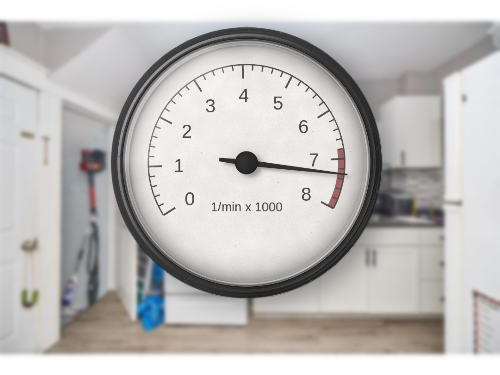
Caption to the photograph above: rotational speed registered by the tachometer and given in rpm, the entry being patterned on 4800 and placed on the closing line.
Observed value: 7300
